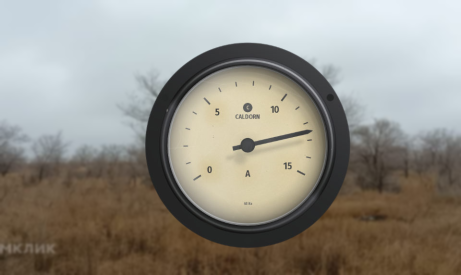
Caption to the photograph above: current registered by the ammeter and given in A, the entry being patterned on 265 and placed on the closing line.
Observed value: 12.5
